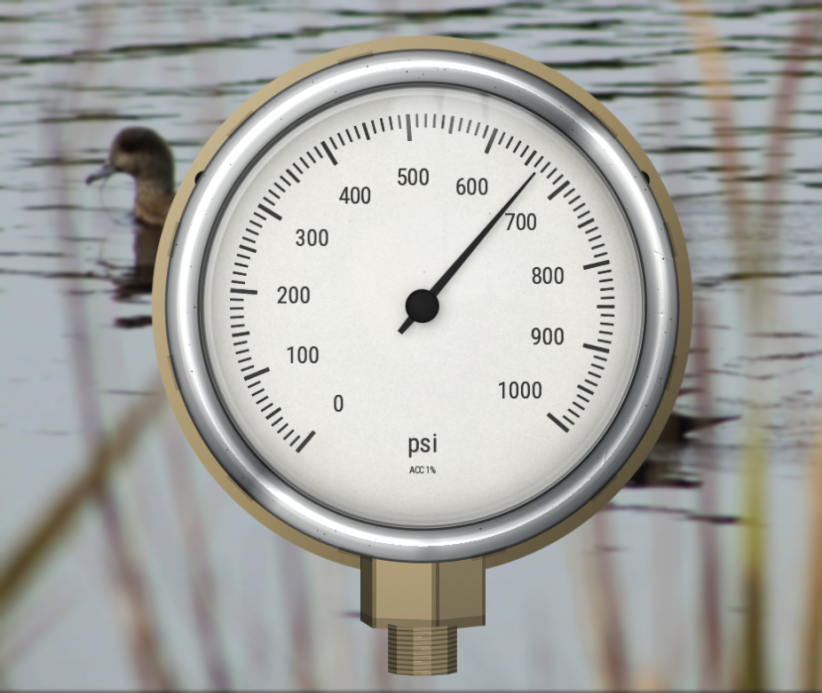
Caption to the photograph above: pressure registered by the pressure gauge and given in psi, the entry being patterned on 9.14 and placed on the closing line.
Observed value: 665
